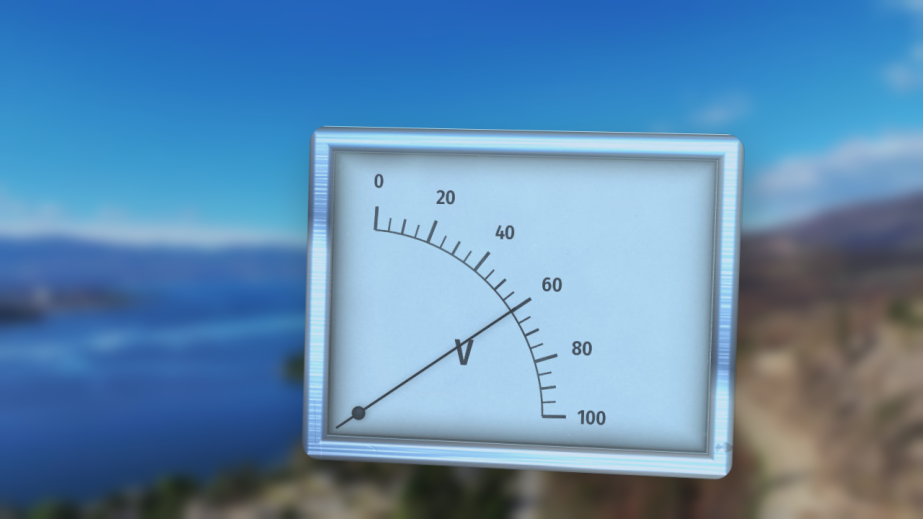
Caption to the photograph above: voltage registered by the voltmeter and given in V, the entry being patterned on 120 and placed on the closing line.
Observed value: 60
